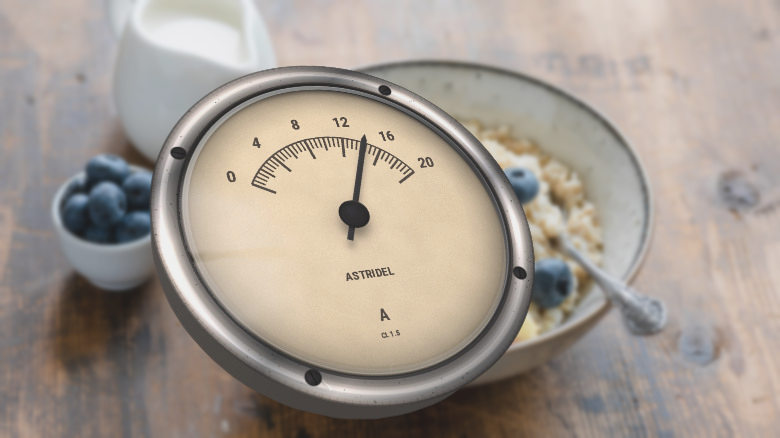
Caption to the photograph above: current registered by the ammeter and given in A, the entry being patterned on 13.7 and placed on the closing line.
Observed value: 14
